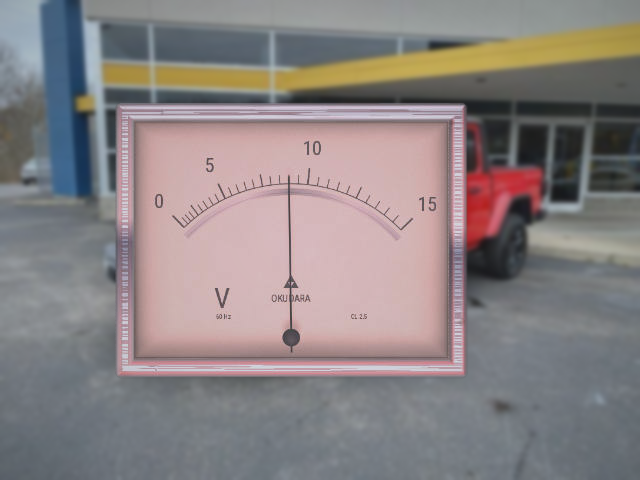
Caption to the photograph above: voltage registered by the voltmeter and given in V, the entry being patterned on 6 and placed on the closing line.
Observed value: 9
